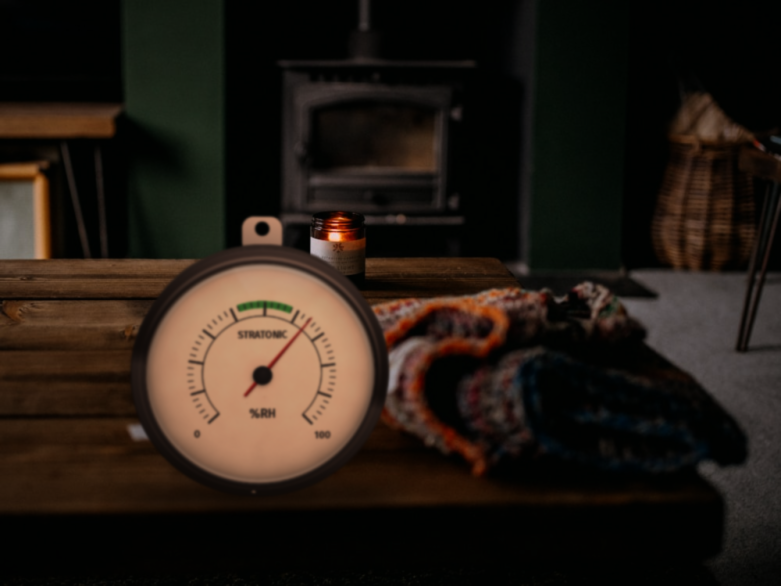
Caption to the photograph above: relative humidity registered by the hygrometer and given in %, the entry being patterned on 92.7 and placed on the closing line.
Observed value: 64
